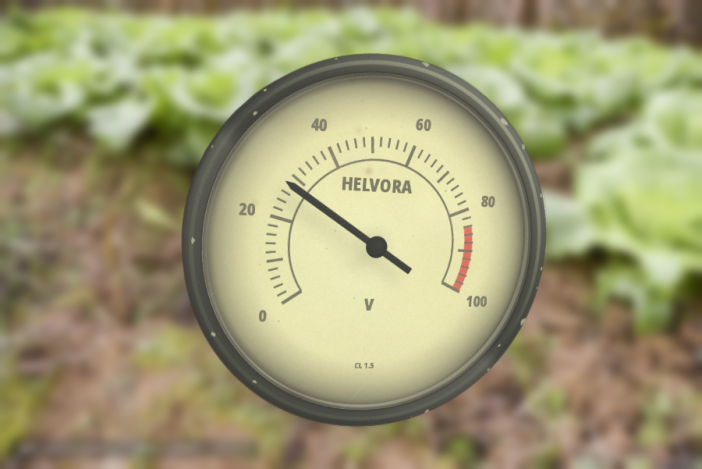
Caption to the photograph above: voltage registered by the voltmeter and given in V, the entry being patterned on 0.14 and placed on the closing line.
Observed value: 28
